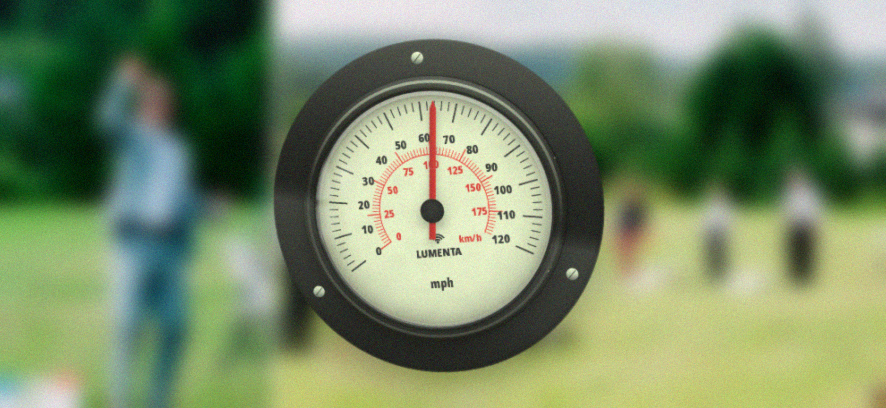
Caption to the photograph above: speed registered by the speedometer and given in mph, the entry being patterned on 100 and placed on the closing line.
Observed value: 64
